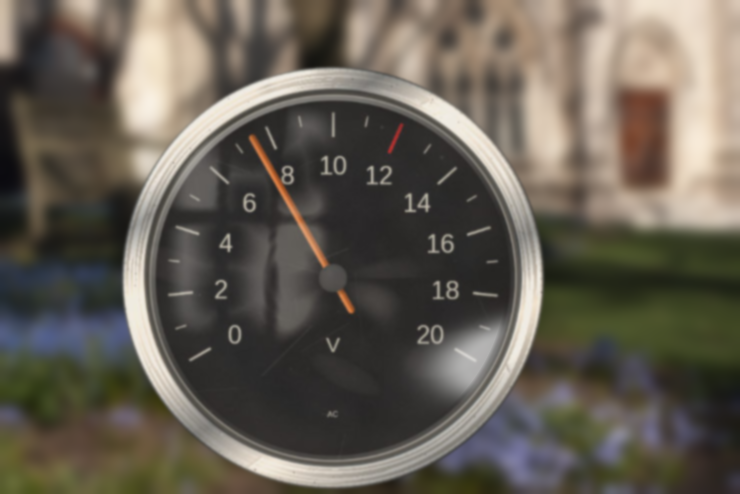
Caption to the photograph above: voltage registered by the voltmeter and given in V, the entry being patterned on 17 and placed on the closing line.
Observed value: 7.5
